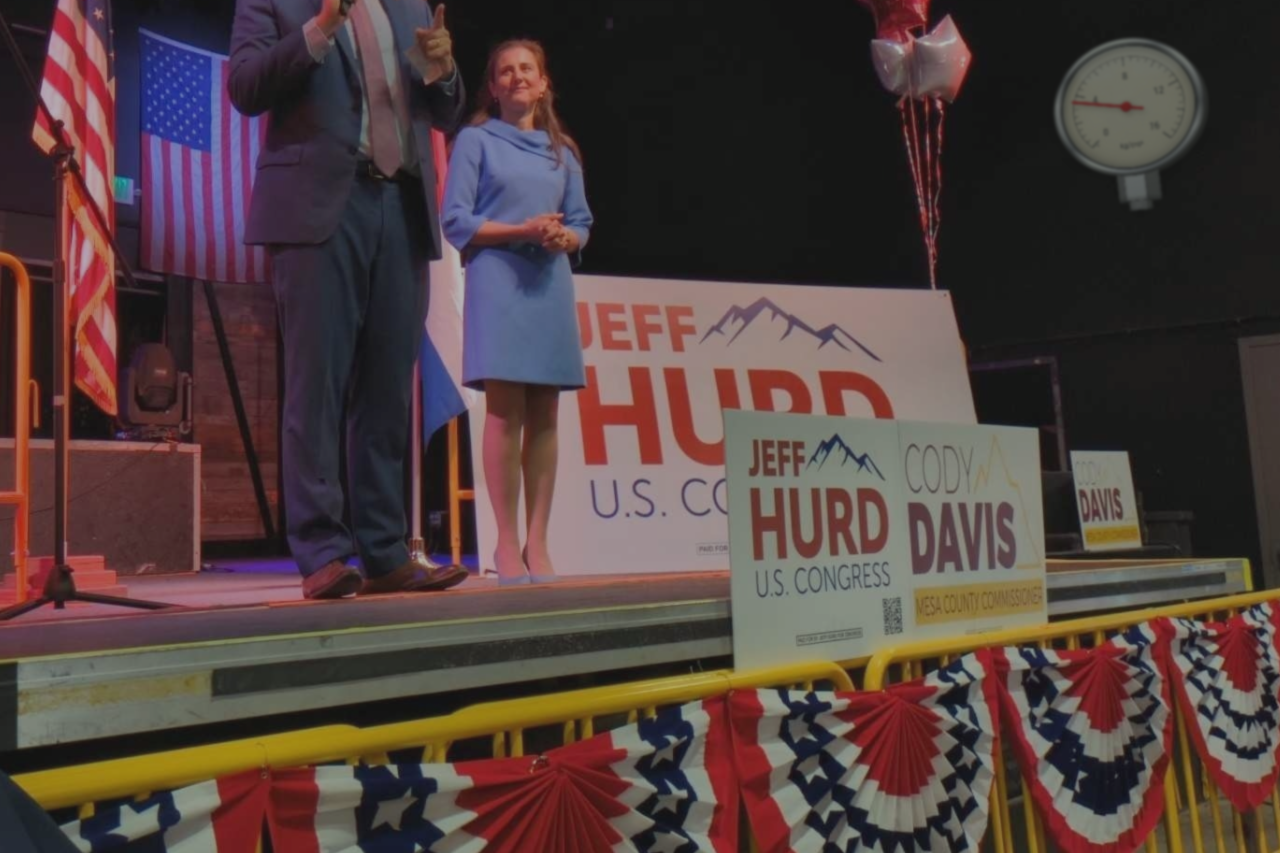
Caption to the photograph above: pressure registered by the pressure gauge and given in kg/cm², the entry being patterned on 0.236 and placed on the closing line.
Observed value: 3.5
